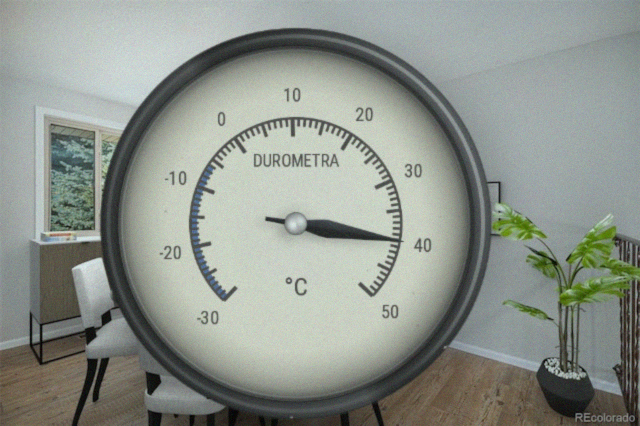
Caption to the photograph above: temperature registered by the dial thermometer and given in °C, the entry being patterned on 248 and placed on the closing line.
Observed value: 40
